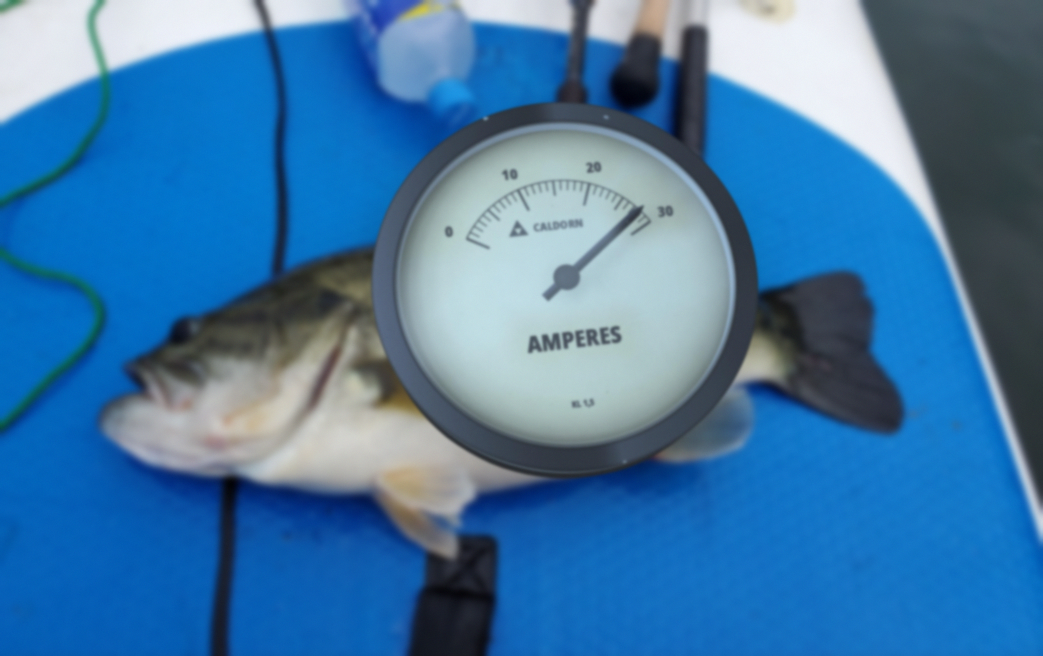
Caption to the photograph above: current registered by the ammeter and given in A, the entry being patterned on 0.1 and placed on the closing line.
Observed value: 28
